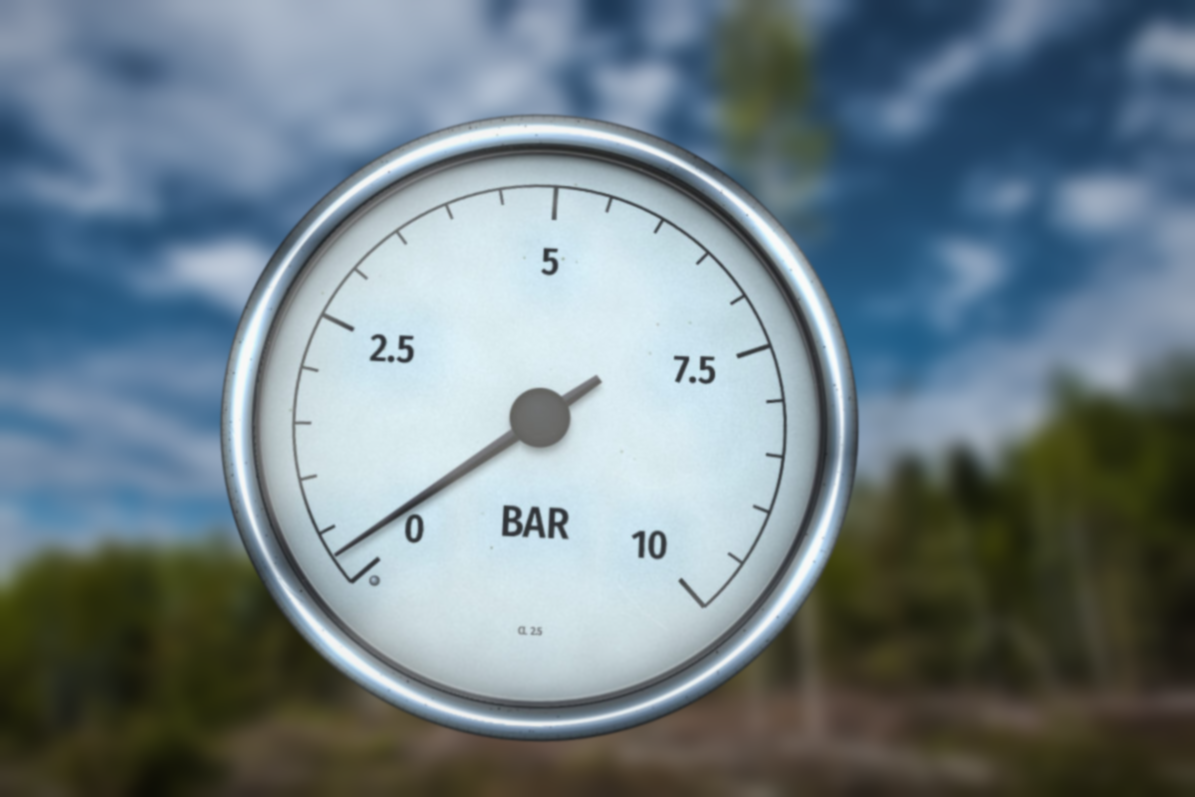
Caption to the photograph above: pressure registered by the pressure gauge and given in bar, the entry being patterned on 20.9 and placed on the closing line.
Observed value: 0.25
